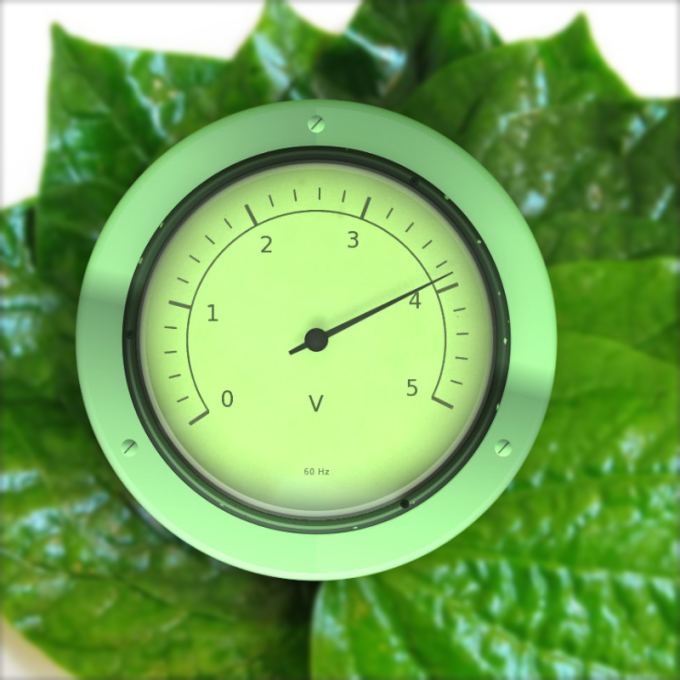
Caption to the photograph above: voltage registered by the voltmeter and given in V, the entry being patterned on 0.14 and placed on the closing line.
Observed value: 3.9
